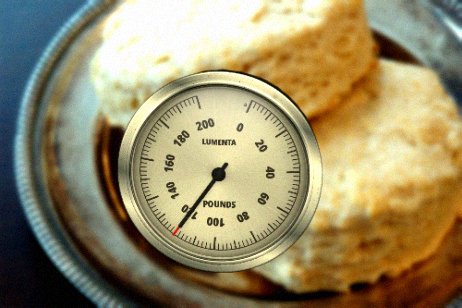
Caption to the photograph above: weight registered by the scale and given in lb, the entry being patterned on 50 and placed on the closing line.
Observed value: 120
